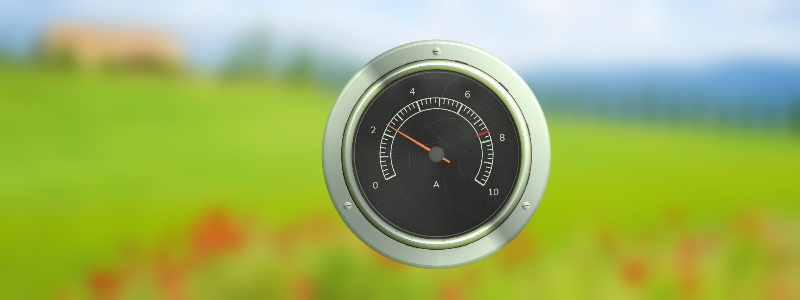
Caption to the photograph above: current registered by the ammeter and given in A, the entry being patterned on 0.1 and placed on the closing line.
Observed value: 2.4
